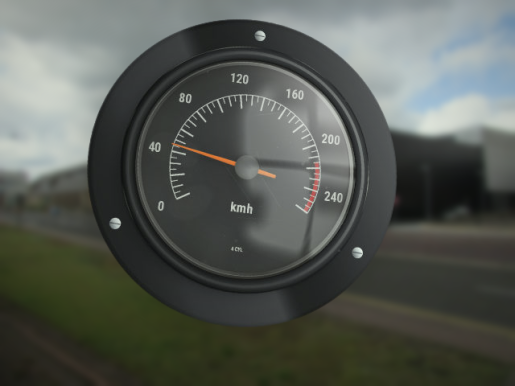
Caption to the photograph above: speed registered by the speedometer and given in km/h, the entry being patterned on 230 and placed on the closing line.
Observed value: 45
